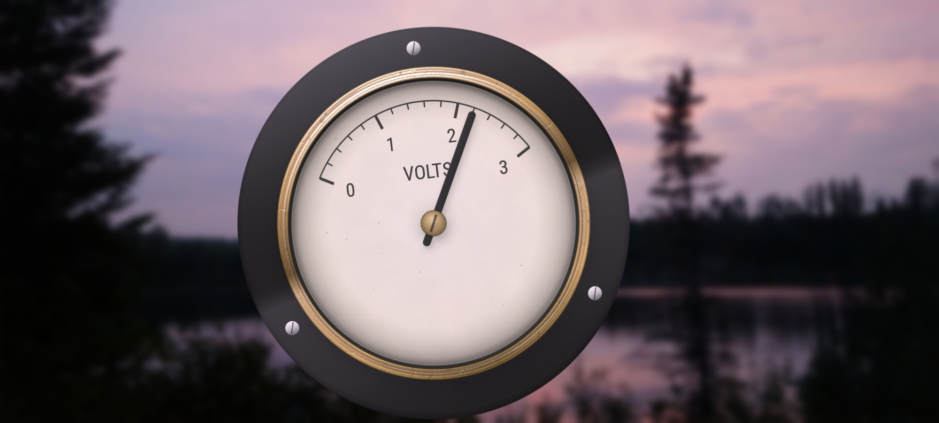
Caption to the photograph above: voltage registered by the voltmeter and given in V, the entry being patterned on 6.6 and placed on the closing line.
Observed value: 2.2
